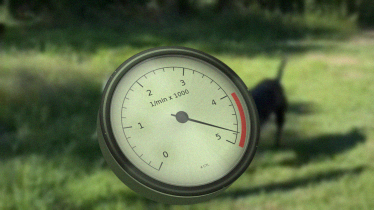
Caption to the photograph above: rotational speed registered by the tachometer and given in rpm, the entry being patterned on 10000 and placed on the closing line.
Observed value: 4800
